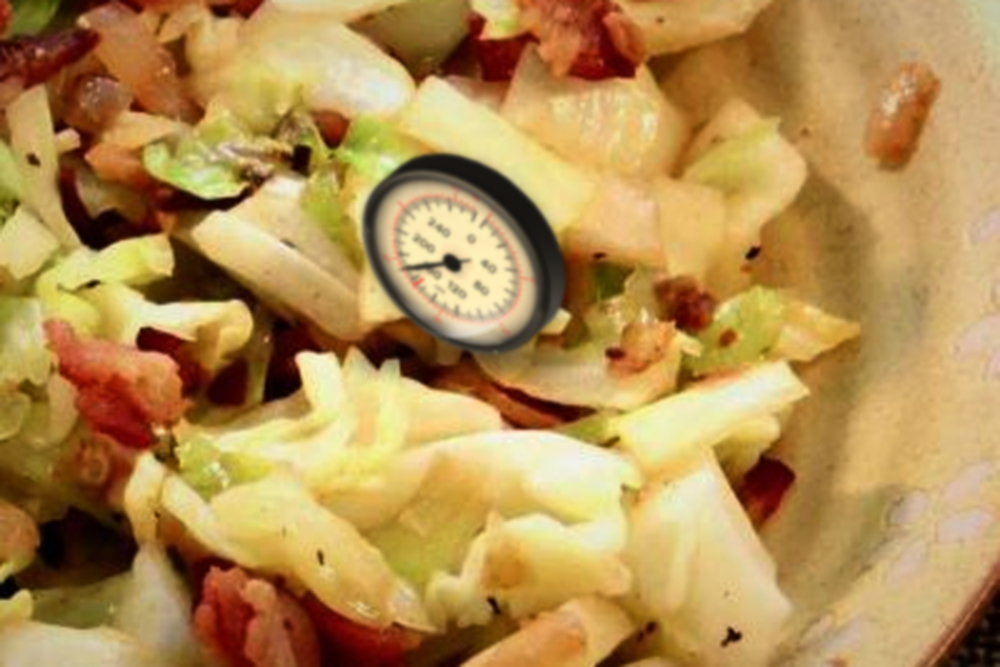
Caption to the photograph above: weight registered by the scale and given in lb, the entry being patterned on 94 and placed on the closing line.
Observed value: 170
